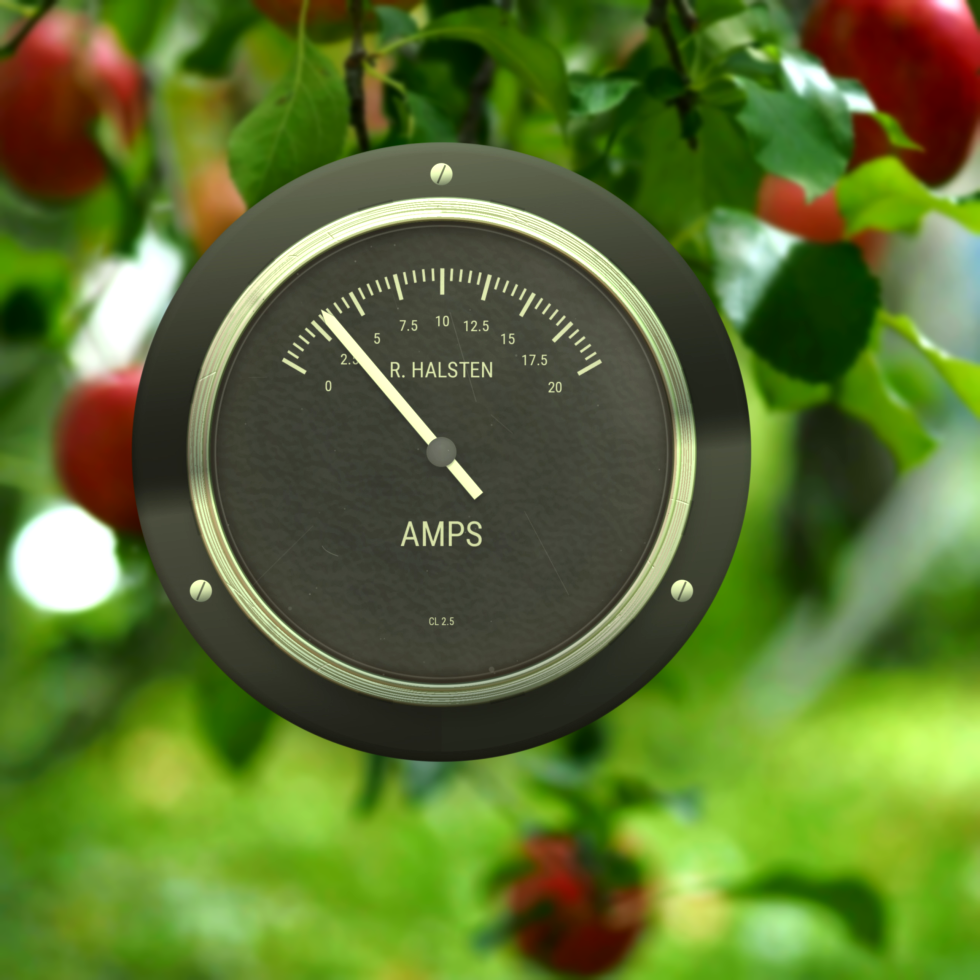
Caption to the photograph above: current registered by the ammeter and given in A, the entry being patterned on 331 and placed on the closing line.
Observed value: 3.25
